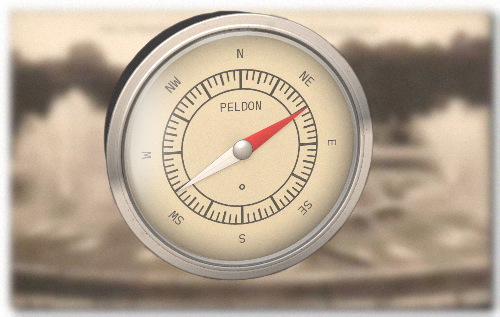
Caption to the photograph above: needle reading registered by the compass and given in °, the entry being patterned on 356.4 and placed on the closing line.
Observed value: 60
